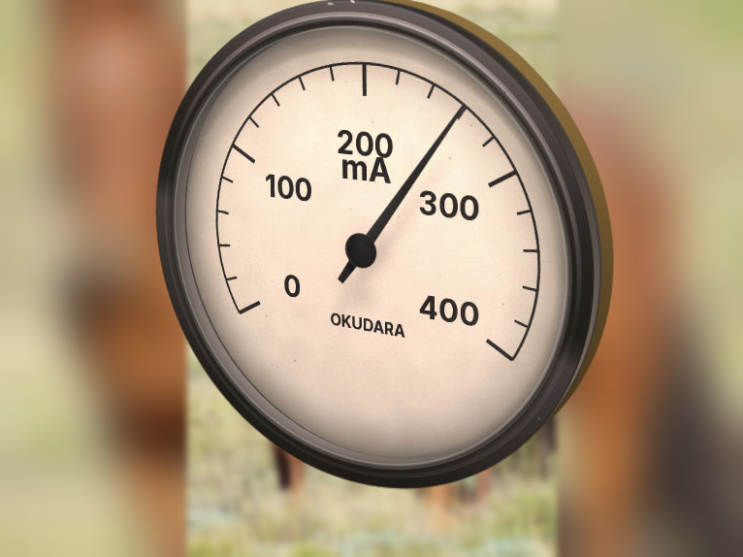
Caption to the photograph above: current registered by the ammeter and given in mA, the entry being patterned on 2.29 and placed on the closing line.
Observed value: 260
